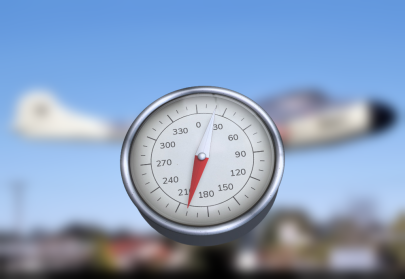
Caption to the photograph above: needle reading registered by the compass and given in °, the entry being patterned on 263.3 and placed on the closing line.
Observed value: 200
